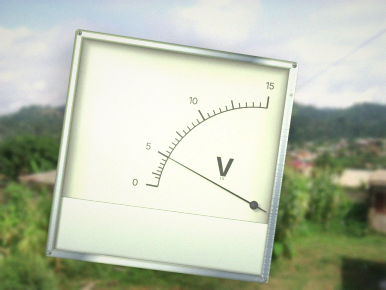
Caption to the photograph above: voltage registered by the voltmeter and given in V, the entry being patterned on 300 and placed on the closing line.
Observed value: 5
